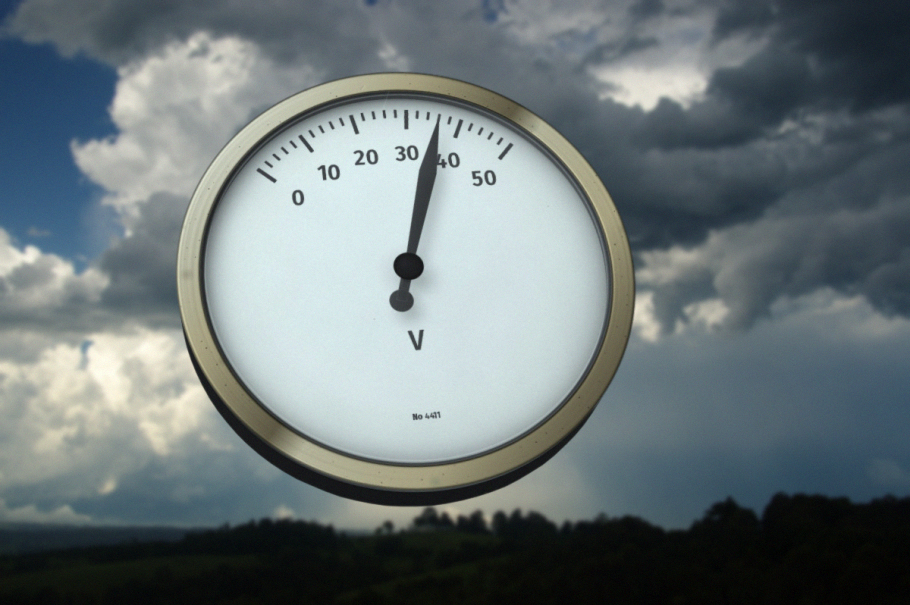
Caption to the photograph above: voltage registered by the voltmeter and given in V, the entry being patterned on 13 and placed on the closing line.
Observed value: 36
